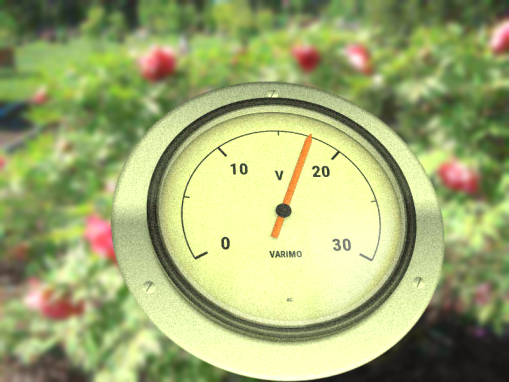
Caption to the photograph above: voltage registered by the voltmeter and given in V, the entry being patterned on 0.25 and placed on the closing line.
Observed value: 17.5
